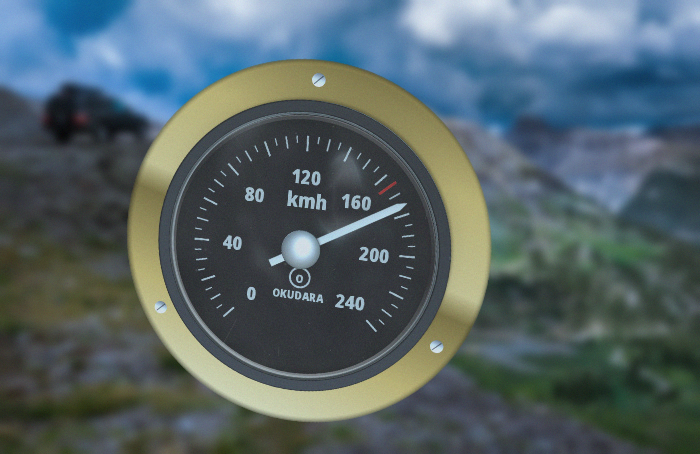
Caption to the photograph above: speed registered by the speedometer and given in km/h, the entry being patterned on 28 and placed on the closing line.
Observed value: 175
